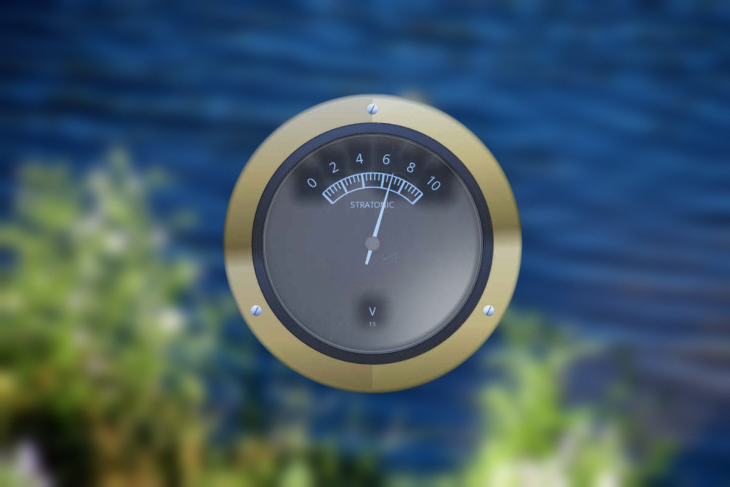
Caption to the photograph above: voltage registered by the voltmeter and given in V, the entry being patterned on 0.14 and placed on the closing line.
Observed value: 6.8
